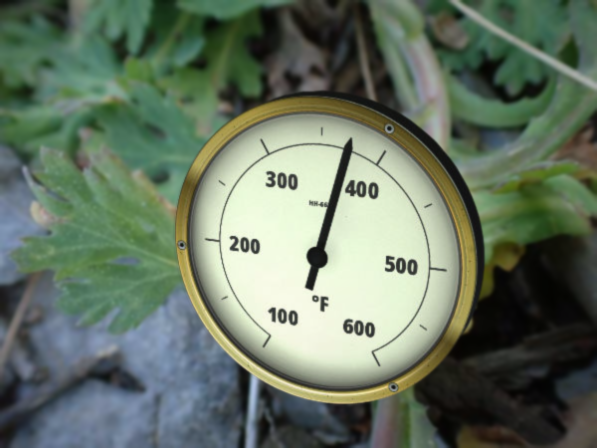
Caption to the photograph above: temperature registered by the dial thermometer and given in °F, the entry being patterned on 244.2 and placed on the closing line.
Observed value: 375
